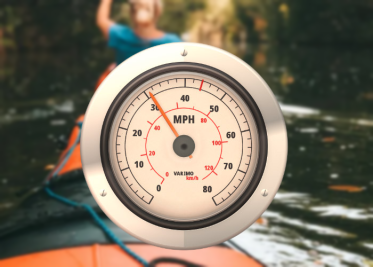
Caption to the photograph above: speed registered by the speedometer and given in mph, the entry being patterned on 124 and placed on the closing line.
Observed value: 31
